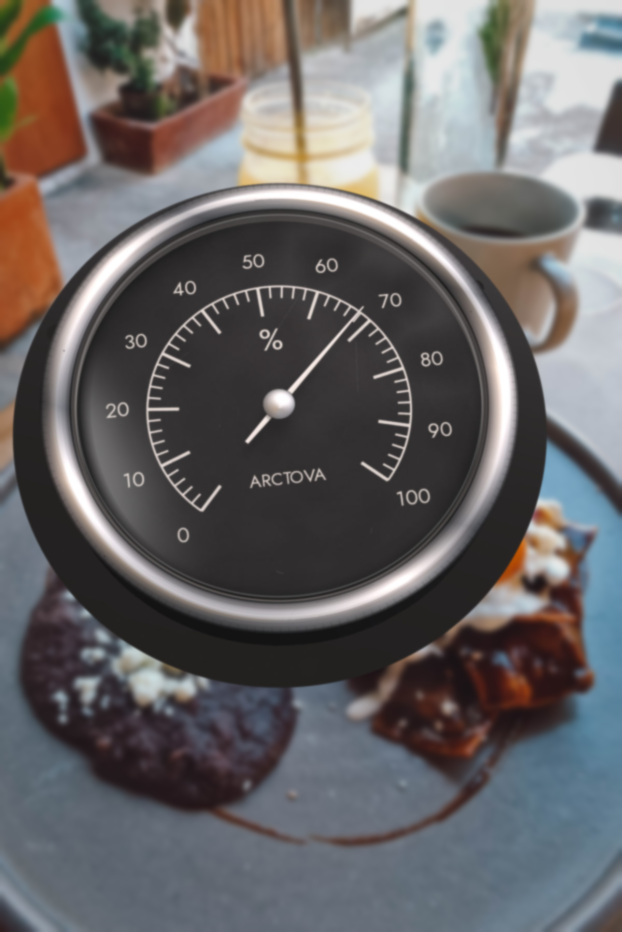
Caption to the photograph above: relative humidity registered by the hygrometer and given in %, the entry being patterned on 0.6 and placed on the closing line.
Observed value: 68
